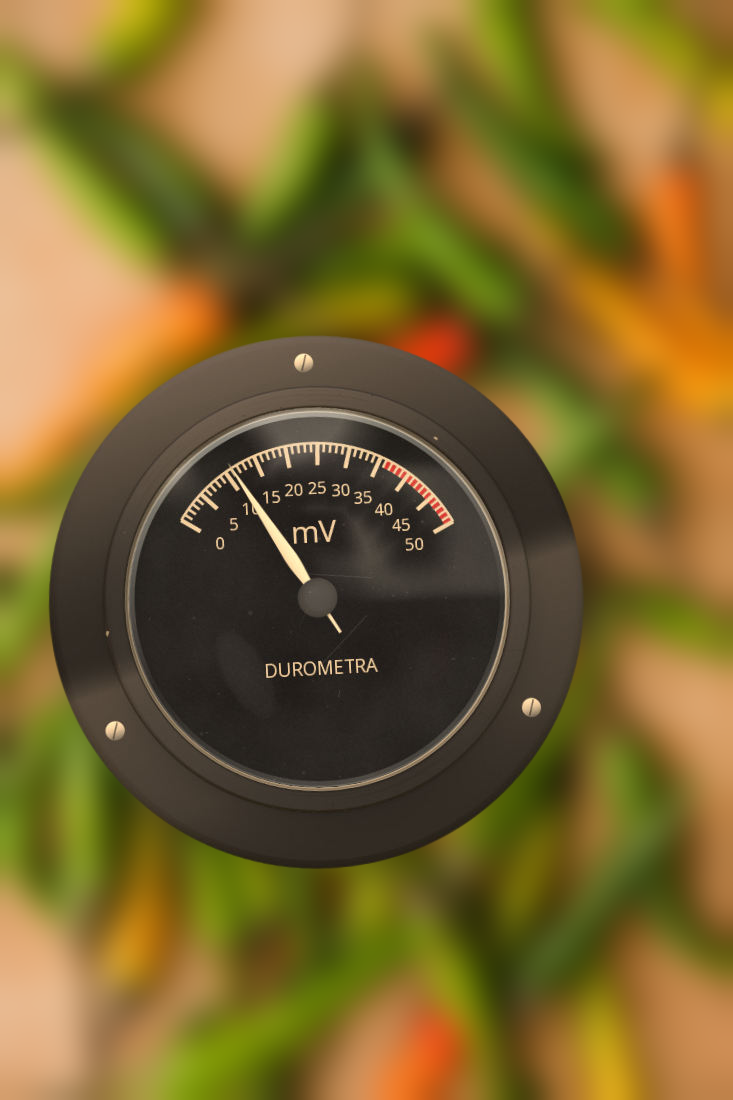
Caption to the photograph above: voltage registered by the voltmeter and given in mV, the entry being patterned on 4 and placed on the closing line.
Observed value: 11
